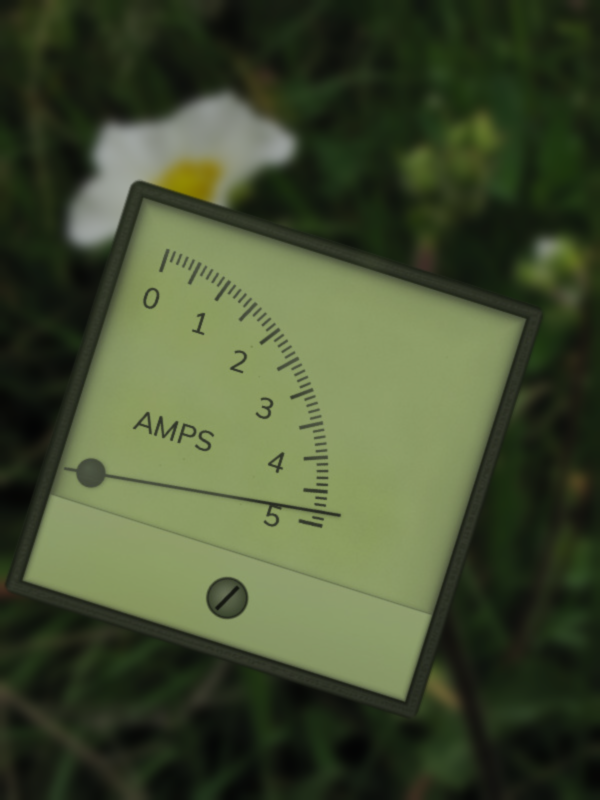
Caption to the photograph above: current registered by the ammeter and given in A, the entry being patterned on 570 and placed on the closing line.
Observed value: 4.8
